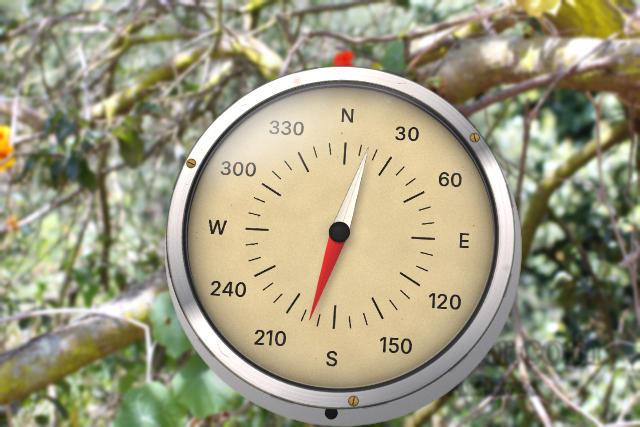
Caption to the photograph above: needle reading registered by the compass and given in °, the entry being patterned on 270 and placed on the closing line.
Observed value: 195
